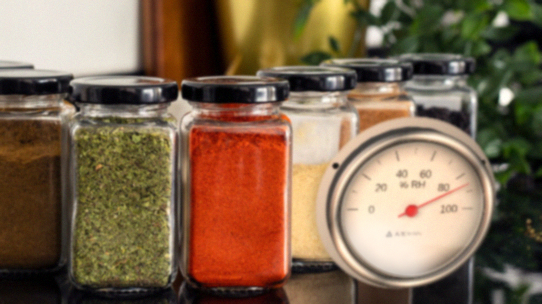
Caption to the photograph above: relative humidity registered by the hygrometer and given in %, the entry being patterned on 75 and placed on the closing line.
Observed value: 85
